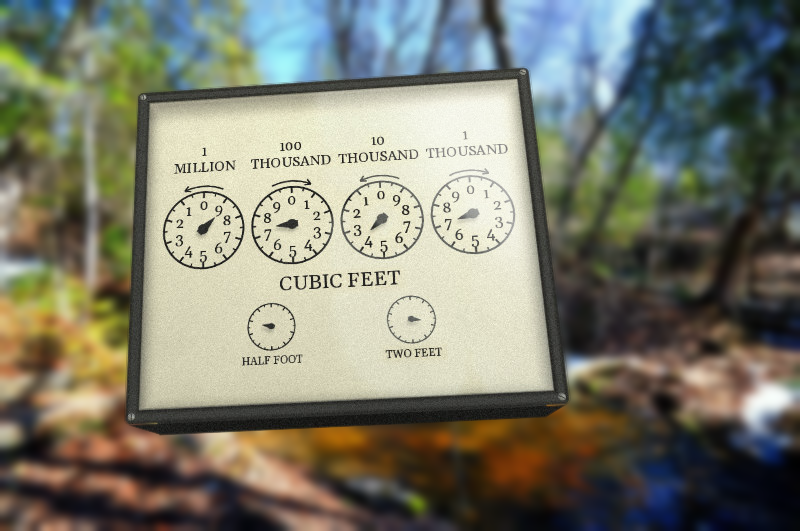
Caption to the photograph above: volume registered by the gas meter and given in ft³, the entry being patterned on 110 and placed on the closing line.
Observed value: 873700
